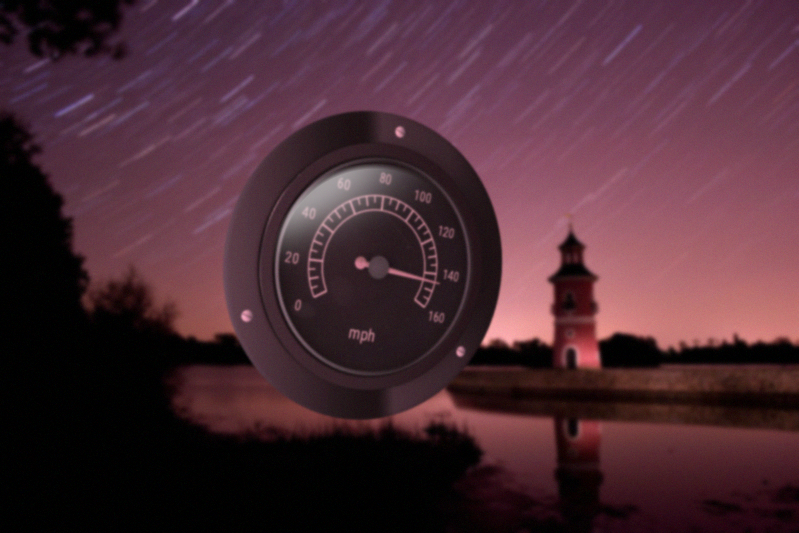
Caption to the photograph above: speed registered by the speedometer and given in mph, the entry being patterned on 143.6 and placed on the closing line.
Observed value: 145
